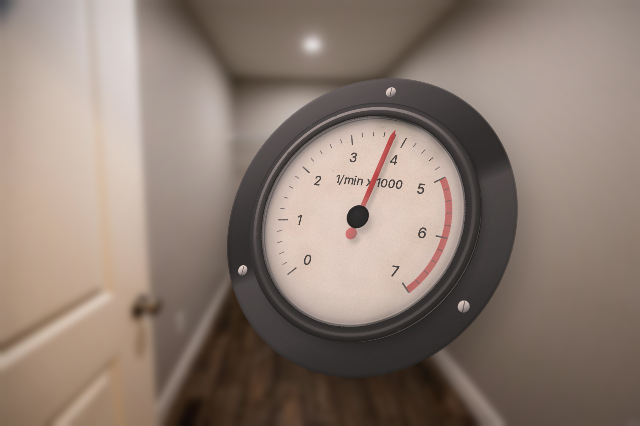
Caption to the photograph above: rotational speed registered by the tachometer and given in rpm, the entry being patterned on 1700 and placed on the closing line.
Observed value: 3800
